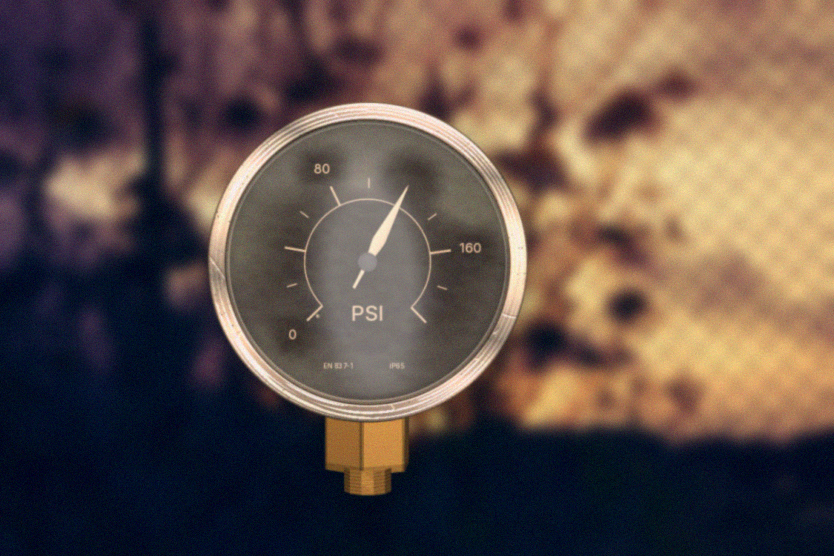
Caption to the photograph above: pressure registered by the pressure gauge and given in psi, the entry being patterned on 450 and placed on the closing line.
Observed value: 120
